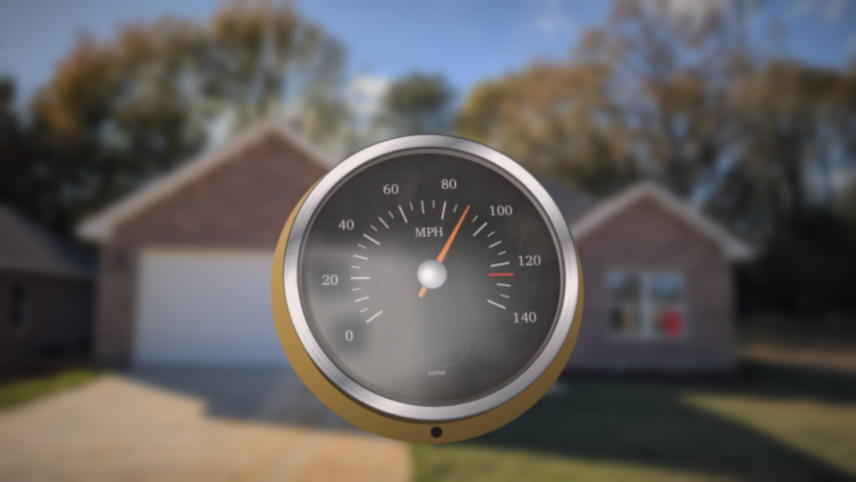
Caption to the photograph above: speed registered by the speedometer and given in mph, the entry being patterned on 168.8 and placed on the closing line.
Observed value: 90
